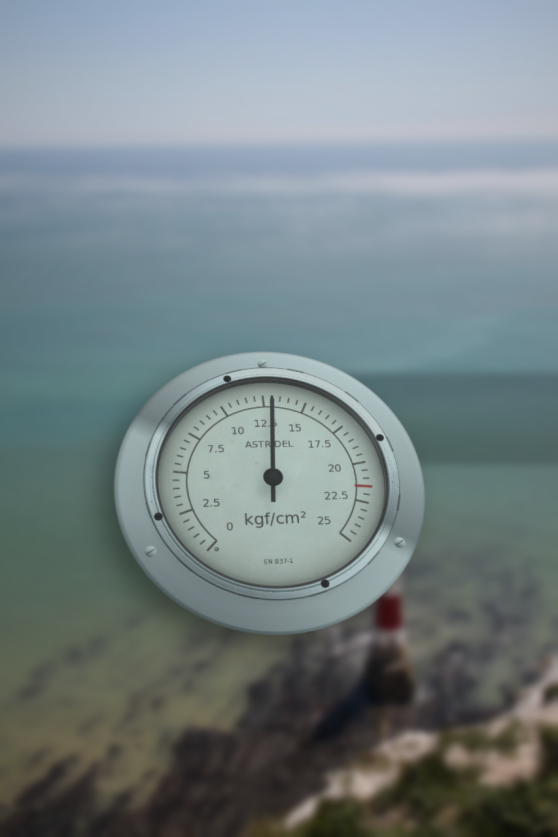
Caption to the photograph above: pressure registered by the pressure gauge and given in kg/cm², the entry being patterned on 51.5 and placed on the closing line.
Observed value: 13
